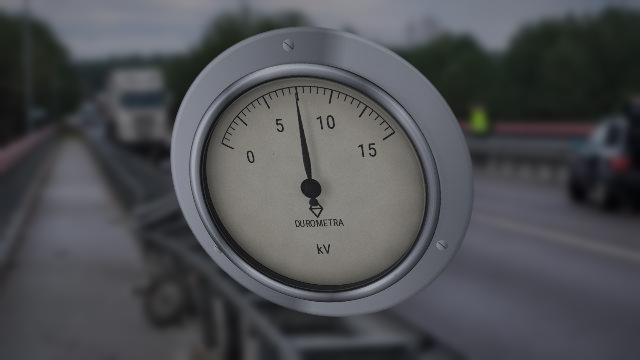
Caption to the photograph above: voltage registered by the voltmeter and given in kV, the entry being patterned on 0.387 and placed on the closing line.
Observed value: 7.5
